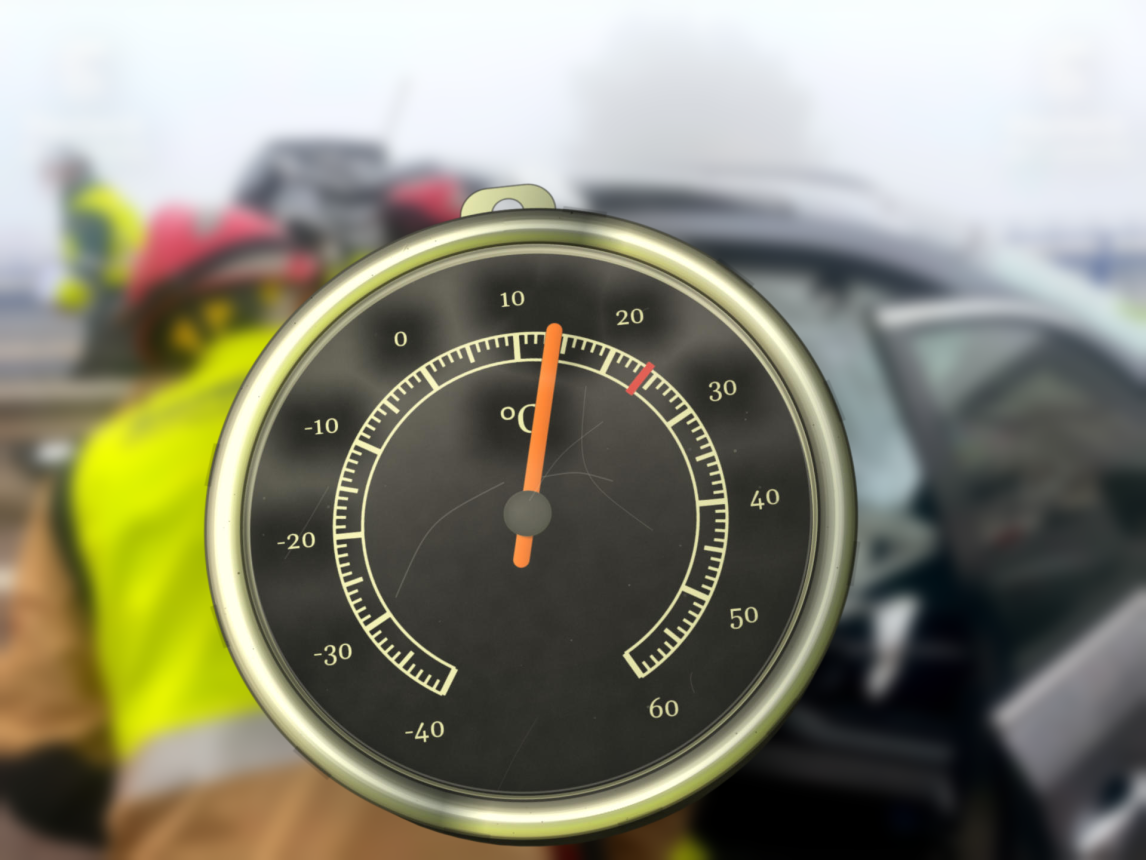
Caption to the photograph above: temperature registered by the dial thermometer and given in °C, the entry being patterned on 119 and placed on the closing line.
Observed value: 14
